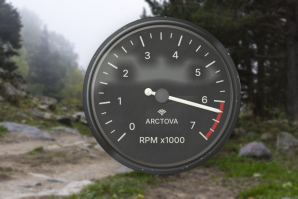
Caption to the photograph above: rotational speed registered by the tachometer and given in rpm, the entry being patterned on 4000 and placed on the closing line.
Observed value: 6250
